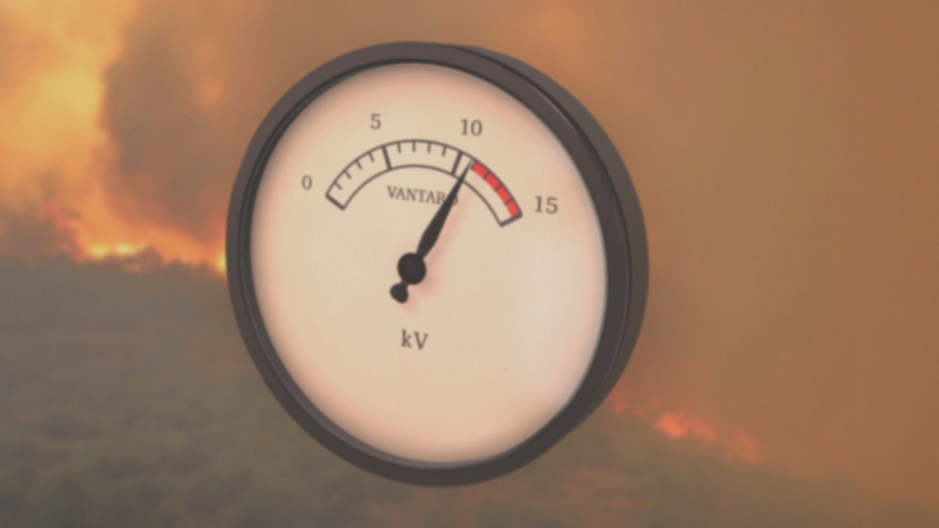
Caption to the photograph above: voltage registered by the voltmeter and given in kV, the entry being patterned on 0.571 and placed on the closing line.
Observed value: 11
